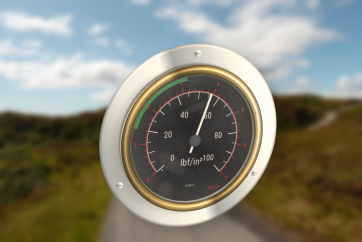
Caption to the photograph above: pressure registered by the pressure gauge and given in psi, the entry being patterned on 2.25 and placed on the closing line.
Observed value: 55
